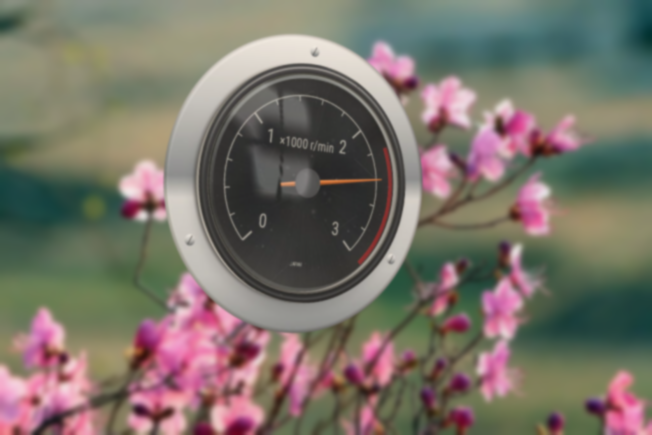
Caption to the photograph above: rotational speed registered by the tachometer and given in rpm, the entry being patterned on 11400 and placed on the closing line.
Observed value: 2400
